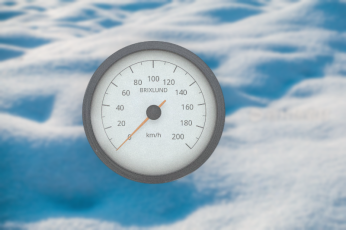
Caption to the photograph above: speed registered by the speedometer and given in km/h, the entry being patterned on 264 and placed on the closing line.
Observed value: 0
